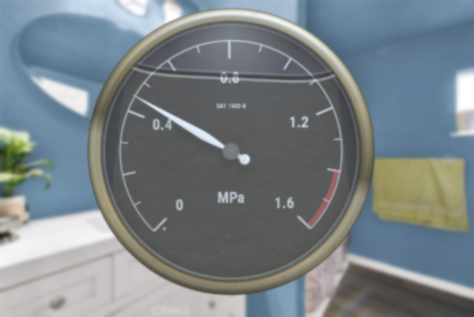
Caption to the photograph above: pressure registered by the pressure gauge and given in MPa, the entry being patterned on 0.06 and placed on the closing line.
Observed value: 0.45
